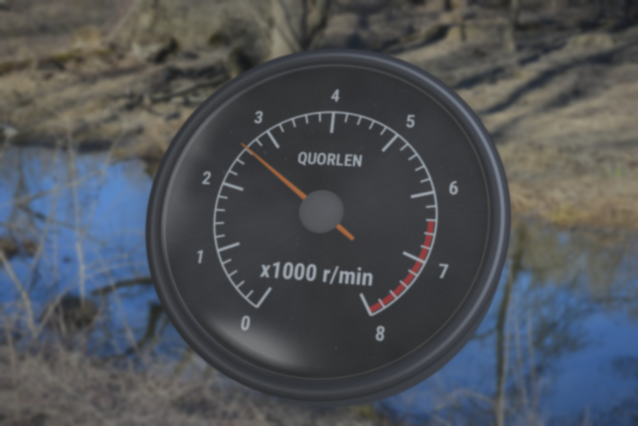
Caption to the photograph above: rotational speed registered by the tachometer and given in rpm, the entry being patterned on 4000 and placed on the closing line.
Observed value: 2600
